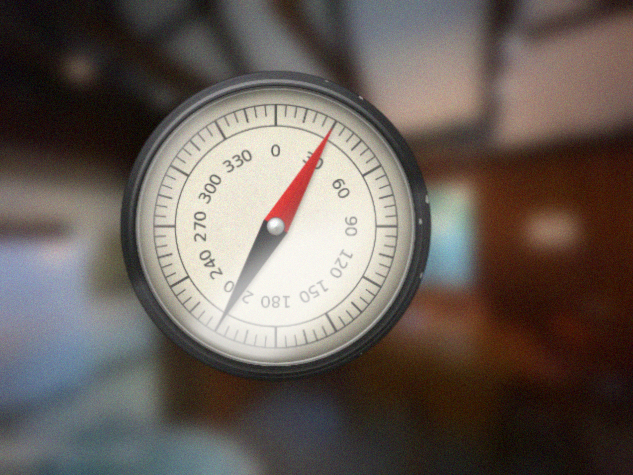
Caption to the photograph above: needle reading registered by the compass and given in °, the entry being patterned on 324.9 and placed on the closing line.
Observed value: 30
